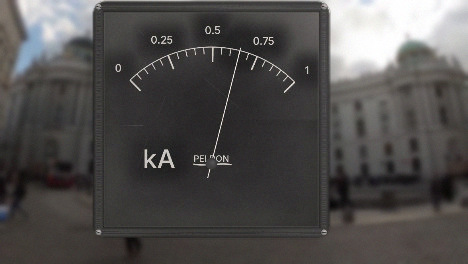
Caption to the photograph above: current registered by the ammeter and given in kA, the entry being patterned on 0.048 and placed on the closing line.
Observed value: 0.65
